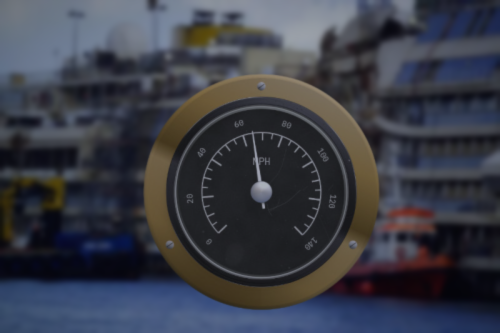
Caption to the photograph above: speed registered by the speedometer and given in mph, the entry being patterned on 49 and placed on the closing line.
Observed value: 65
